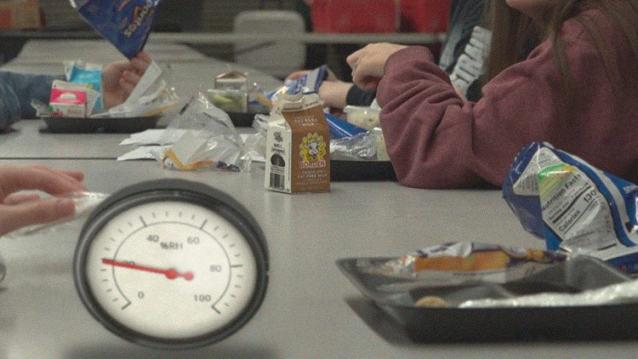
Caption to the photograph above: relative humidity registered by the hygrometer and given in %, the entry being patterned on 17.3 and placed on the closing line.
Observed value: 20
